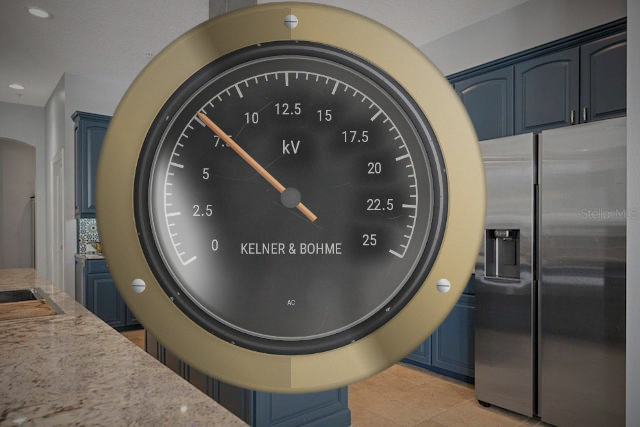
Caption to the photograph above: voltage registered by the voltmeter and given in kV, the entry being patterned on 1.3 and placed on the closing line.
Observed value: 7.75
